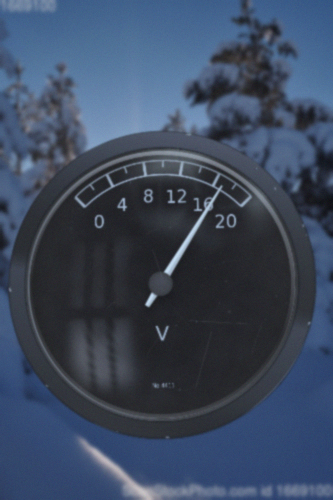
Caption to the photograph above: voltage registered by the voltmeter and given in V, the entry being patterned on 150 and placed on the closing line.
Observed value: 17
